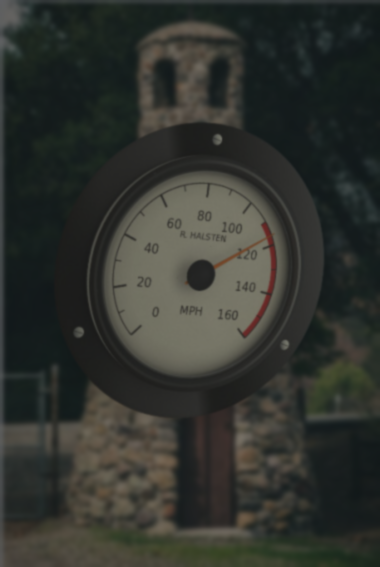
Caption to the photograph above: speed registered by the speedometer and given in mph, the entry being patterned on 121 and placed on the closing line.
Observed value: 115
